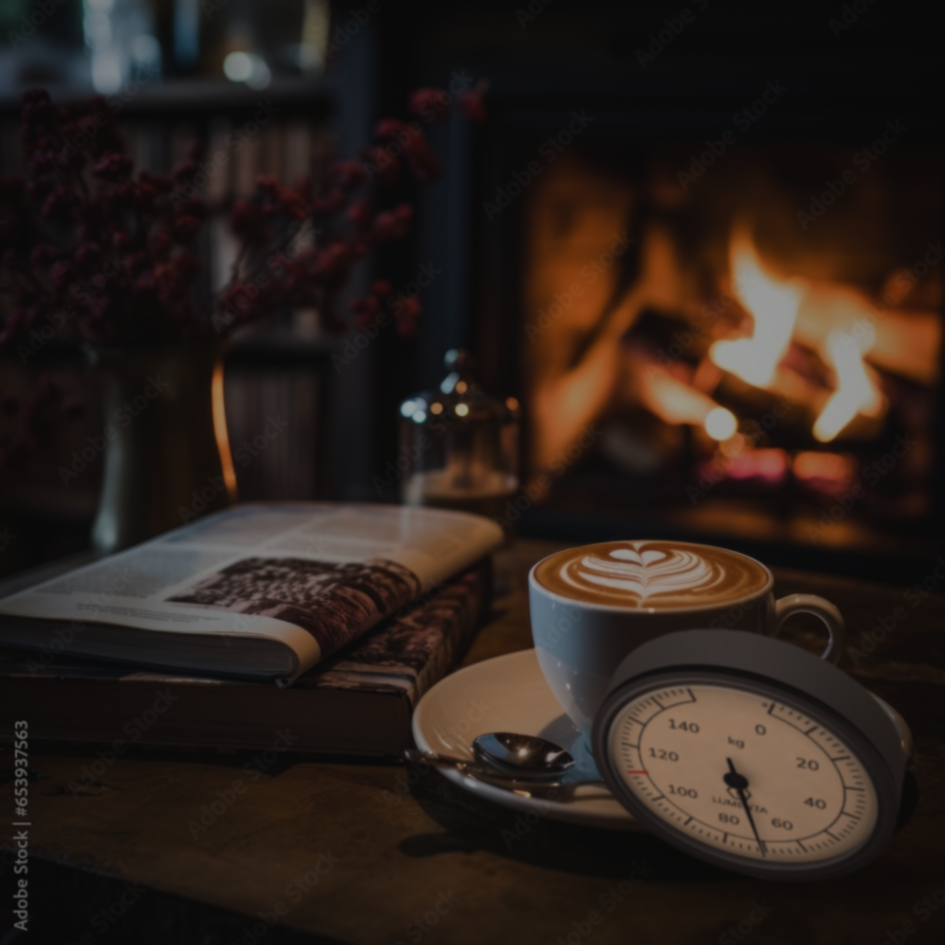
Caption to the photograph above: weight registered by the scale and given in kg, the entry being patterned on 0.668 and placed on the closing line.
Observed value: 70
